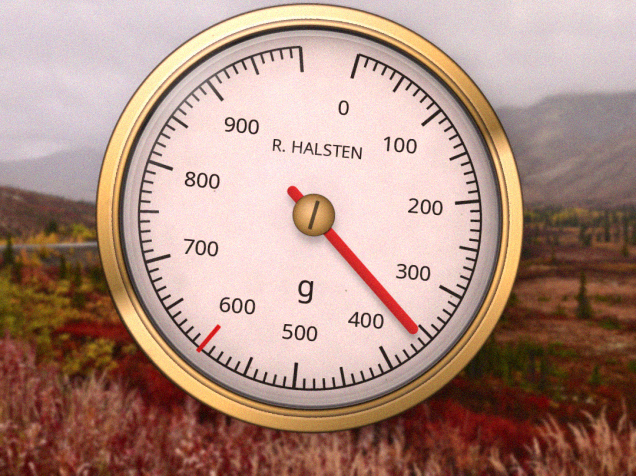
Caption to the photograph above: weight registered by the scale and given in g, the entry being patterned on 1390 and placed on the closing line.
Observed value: 360
